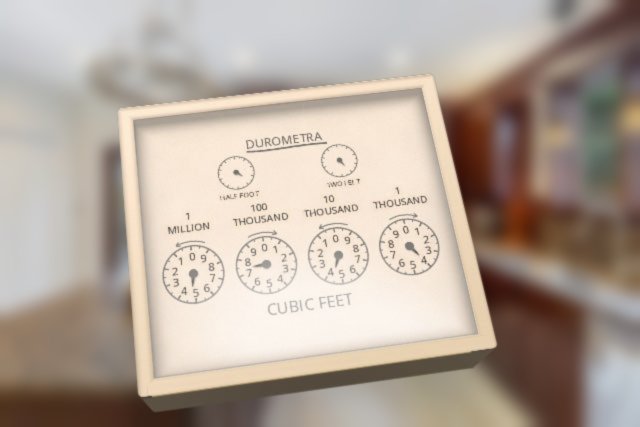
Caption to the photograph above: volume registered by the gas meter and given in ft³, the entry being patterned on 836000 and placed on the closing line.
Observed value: 474400
